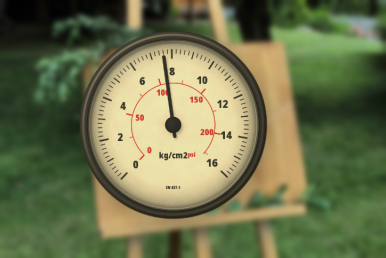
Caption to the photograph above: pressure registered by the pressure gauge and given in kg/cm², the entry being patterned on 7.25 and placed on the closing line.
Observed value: 7.6
